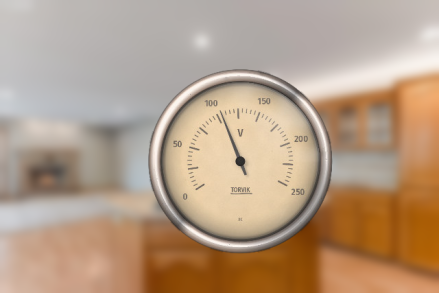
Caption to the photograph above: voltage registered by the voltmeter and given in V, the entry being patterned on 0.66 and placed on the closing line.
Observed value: 105
